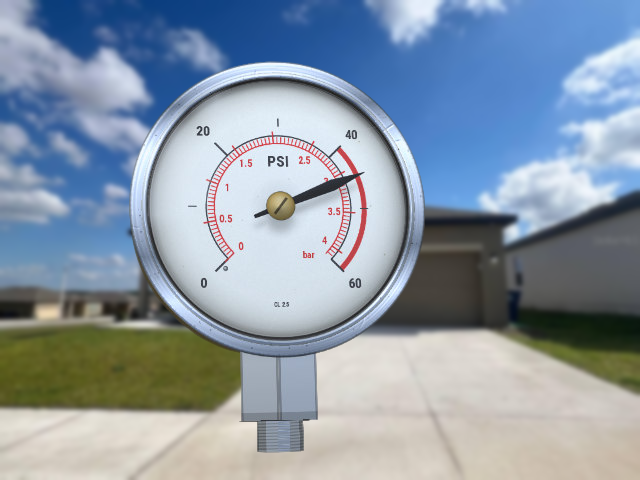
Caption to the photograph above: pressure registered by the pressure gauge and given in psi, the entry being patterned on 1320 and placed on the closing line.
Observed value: 45
